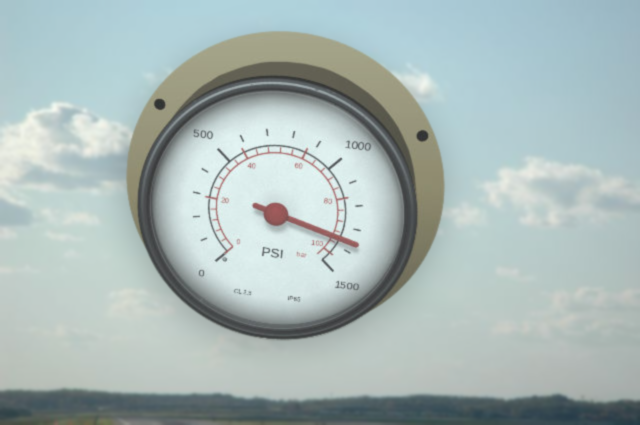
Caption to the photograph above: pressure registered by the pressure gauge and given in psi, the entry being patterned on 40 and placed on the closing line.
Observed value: 1350
